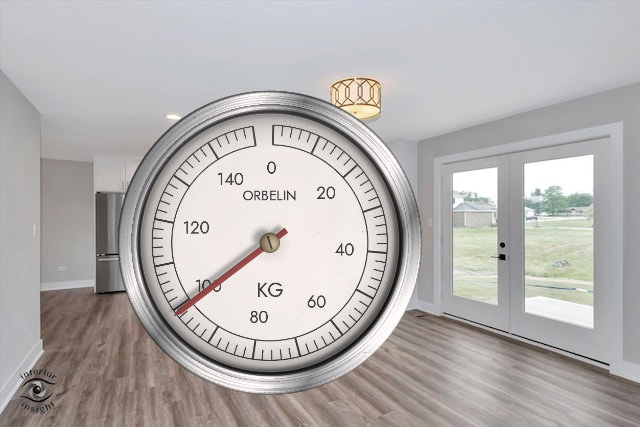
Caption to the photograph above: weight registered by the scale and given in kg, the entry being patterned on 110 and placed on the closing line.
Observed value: 99
